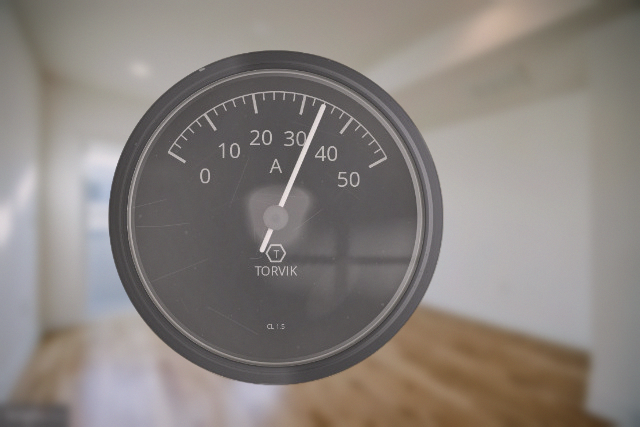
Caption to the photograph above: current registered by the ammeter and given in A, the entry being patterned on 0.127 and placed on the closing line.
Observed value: 34
